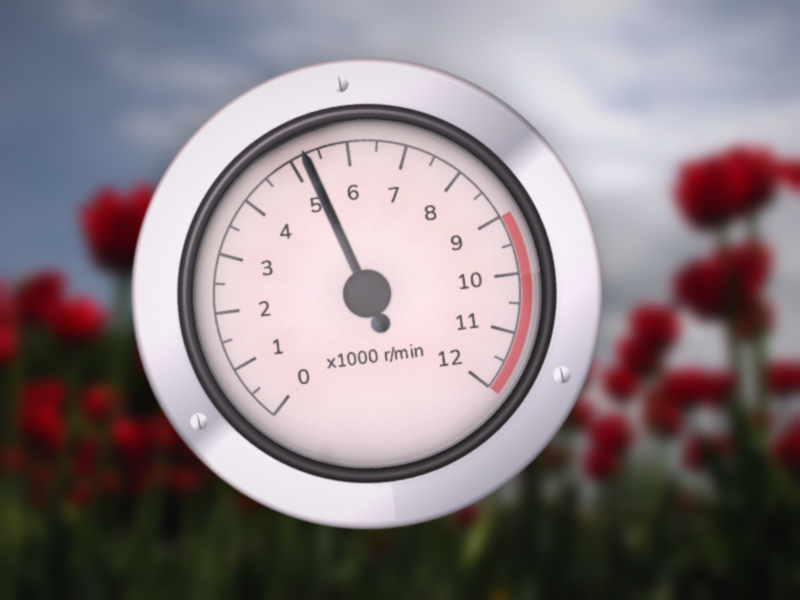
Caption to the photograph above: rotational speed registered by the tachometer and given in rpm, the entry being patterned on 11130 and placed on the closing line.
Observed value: 5250
